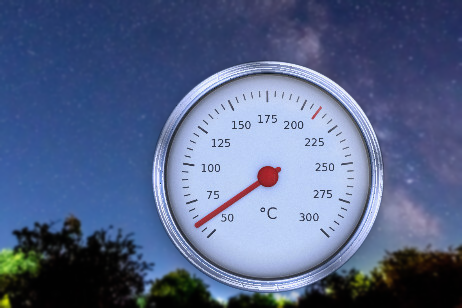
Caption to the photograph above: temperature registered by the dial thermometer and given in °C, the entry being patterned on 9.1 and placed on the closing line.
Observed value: 60
